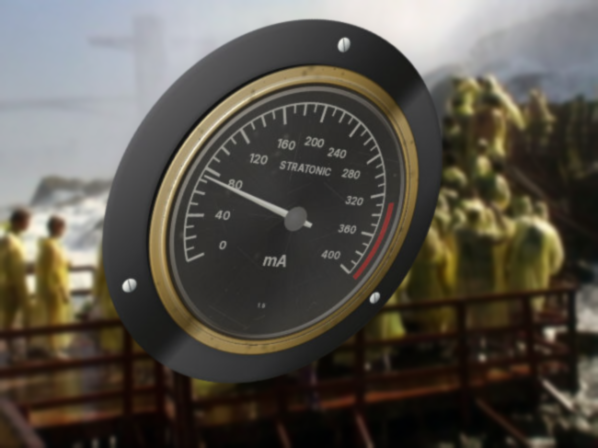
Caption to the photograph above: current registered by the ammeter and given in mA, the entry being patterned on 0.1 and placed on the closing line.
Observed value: 75
